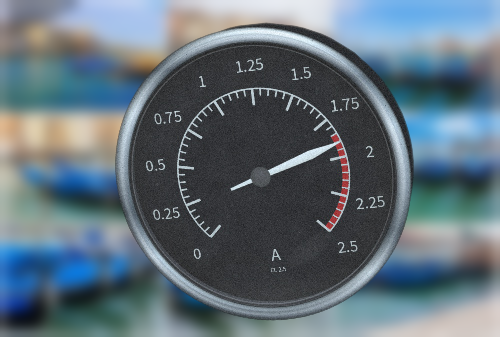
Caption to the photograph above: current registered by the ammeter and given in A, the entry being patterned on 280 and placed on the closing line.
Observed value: 1.9
